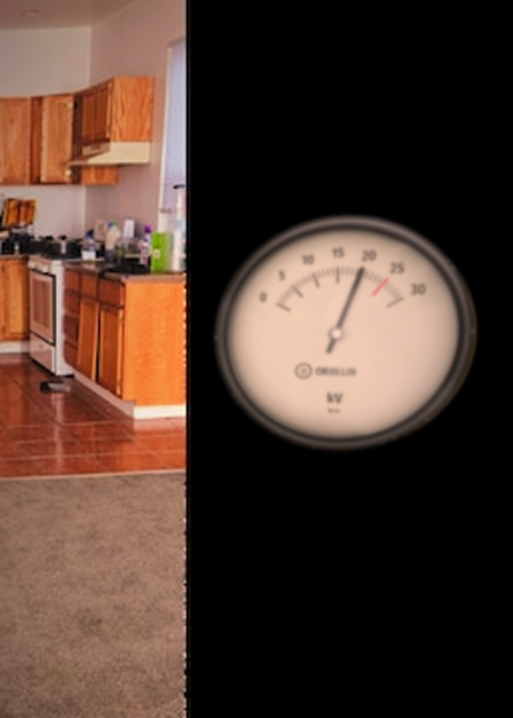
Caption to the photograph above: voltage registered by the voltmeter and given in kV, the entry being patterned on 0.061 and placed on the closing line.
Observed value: 20
